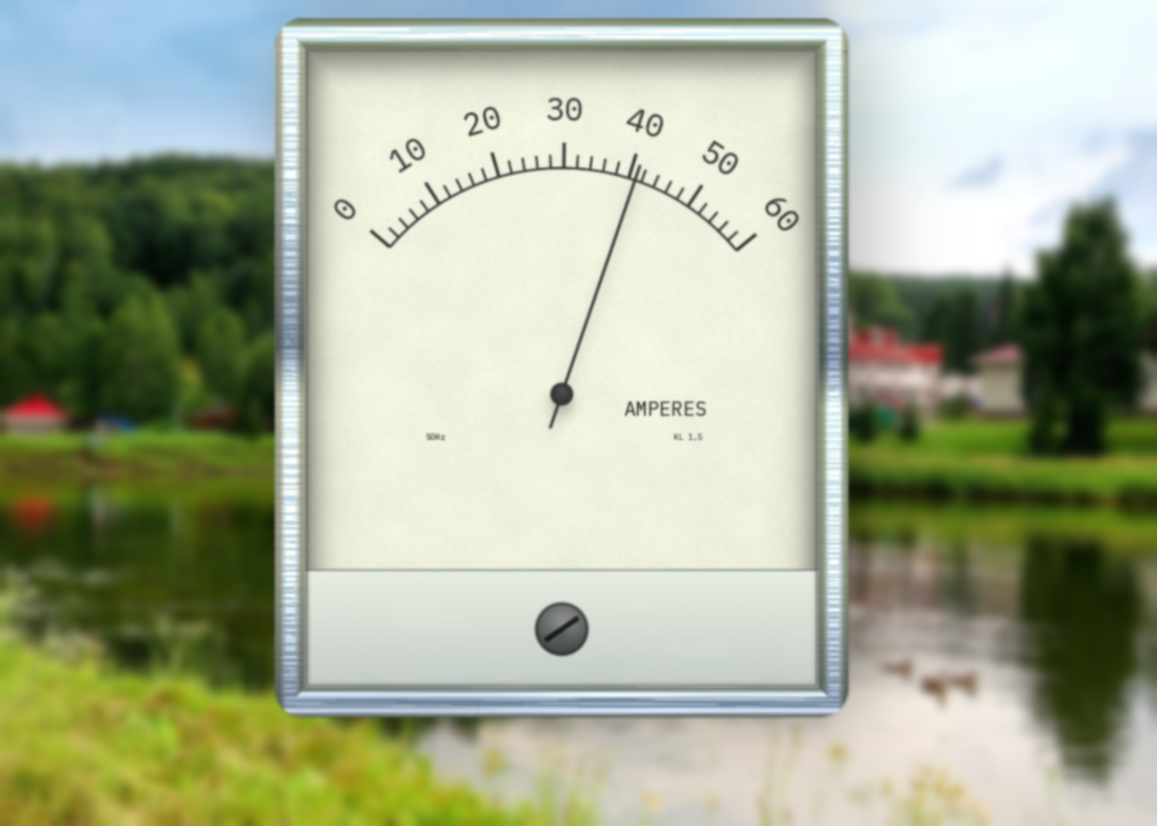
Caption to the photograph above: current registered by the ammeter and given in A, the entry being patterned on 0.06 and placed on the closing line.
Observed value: 41
